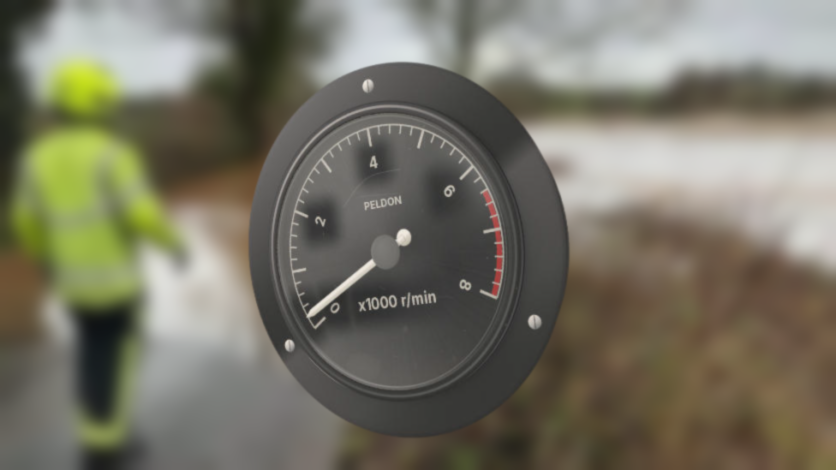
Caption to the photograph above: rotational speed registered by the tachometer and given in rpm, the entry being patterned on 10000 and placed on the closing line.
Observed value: 200
